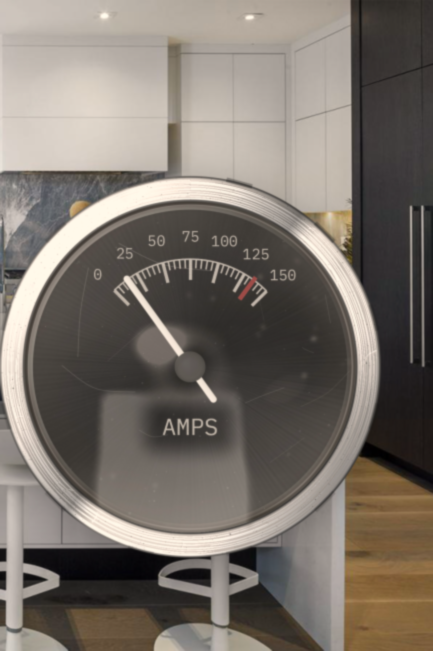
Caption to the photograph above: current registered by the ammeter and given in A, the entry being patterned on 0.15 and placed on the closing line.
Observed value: 15
